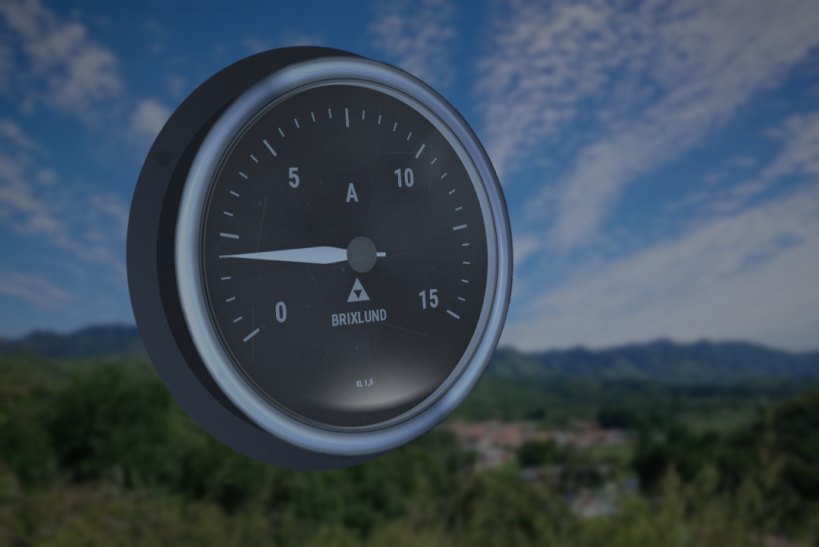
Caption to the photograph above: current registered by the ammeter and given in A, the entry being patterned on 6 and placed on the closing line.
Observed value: 2
